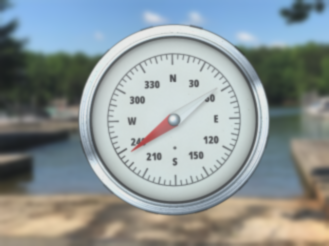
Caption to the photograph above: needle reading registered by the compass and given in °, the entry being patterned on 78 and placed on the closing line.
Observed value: 235
